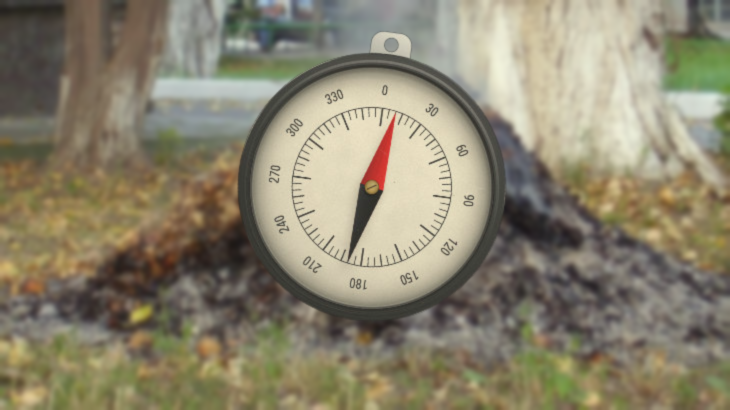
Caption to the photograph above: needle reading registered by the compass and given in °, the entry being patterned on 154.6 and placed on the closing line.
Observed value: 10
